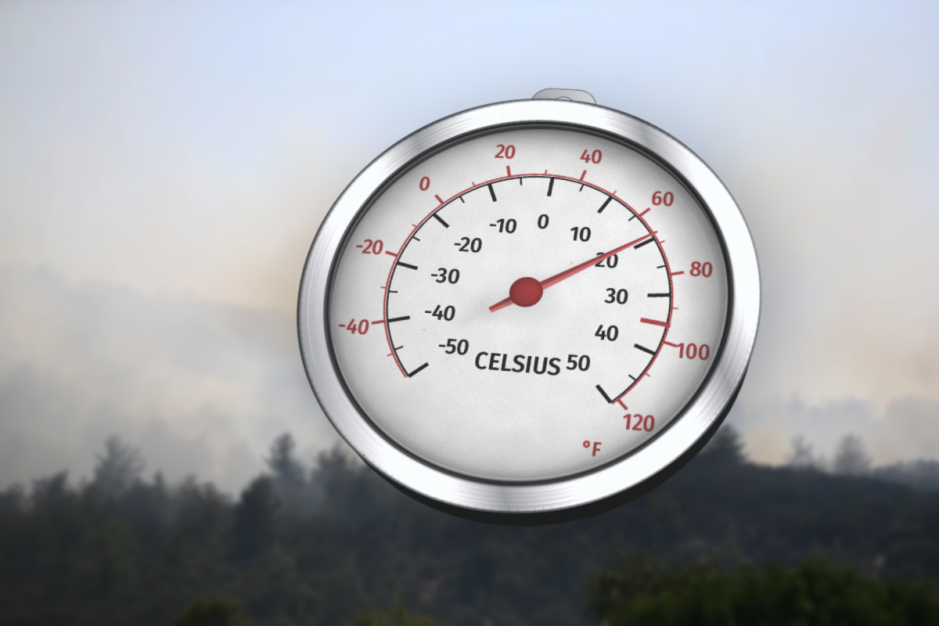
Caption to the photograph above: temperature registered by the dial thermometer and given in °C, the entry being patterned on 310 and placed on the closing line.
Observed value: 20
